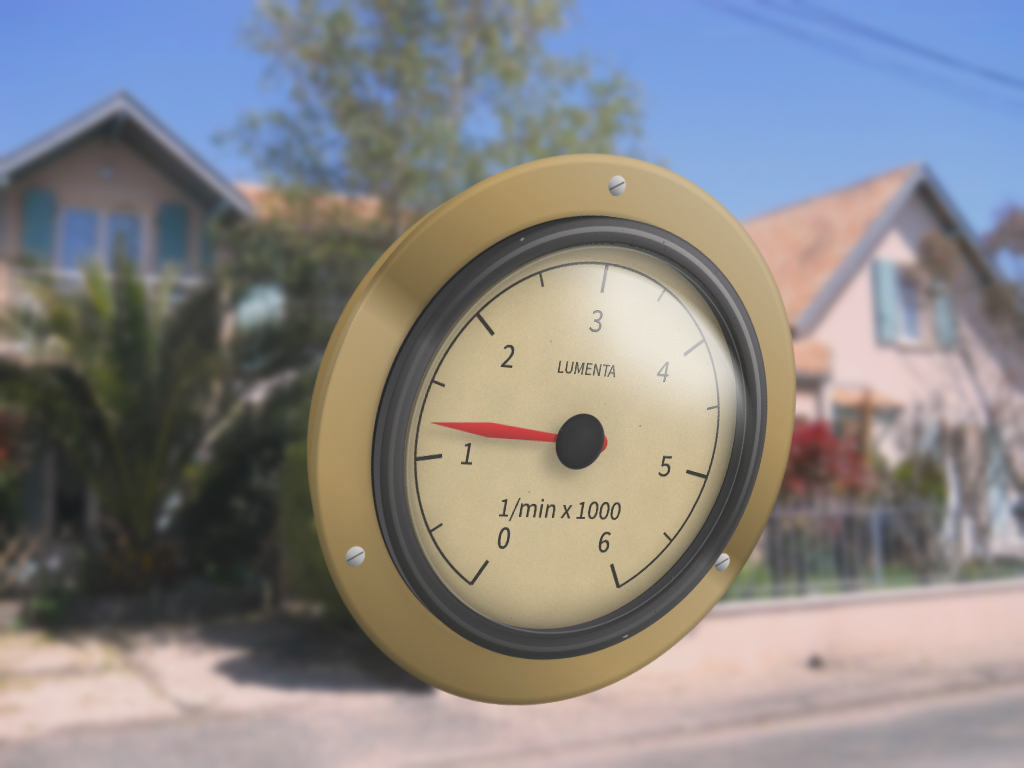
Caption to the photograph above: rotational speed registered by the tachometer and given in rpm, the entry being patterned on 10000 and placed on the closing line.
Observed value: 1250
